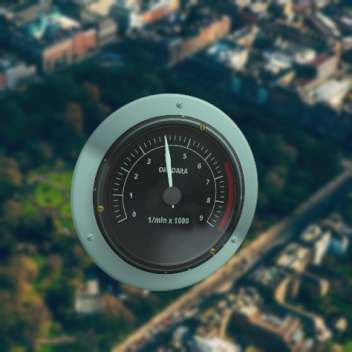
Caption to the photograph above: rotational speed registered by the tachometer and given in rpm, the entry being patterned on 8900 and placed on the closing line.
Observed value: 4000
